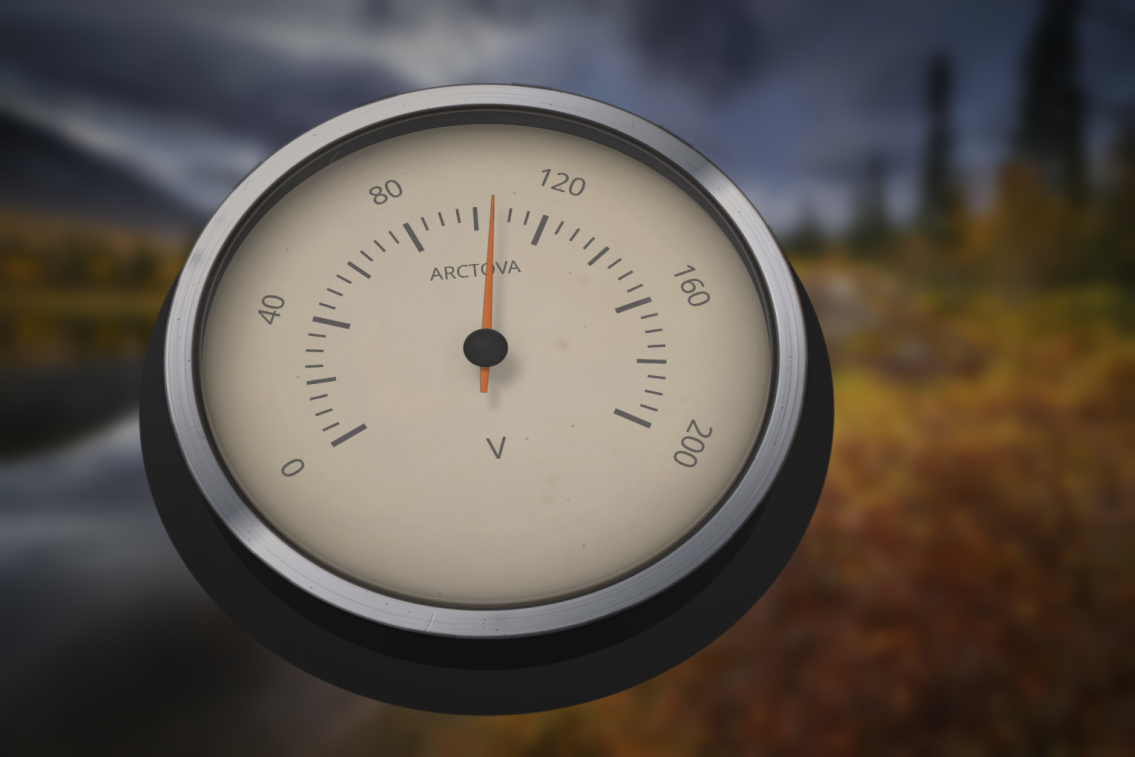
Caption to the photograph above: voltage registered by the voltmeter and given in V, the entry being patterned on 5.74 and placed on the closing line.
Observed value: 105
